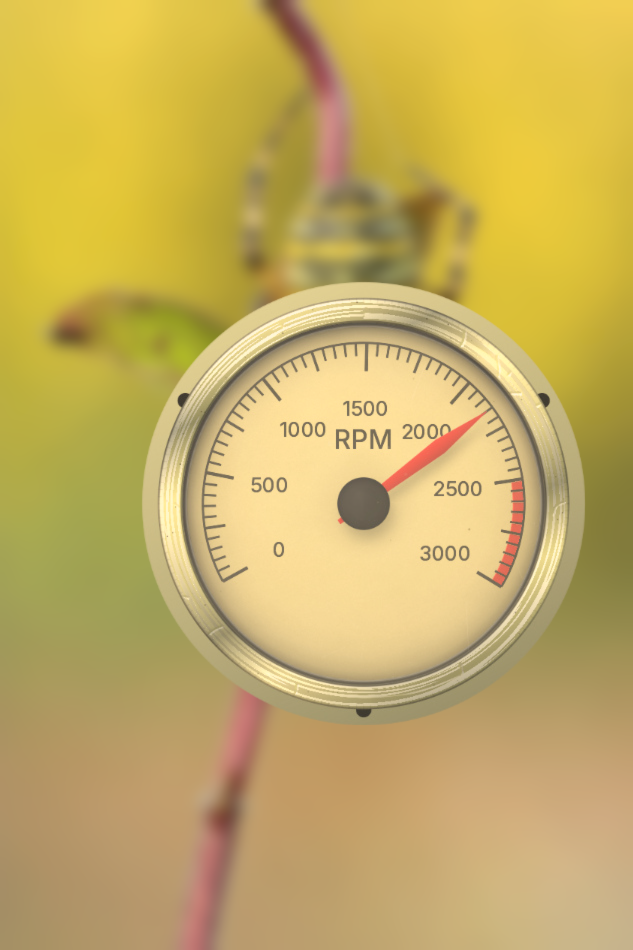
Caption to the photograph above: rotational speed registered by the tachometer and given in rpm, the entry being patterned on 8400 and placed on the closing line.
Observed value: 2150
